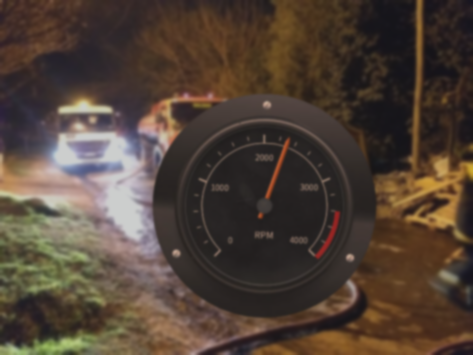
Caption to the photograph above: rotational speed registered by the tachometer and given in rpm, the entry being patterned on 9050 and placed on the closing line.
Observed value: 2300
